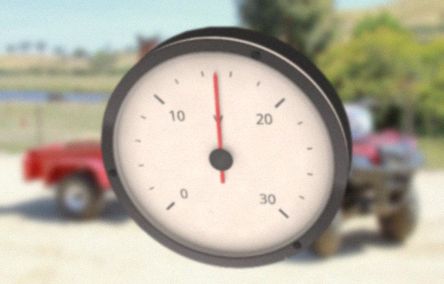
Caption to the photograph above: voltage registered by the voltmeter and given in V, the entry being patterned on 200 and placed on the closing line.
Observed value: 15
